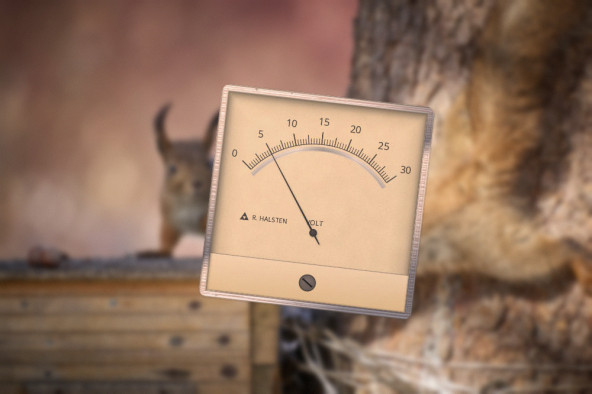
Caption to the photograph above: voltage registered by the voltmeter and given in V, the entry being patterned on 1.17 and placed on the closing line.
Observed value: 5
